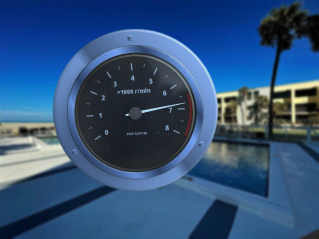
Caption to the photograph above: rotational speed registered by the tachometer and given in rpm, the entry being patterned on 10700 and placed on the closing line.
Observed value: 6750
